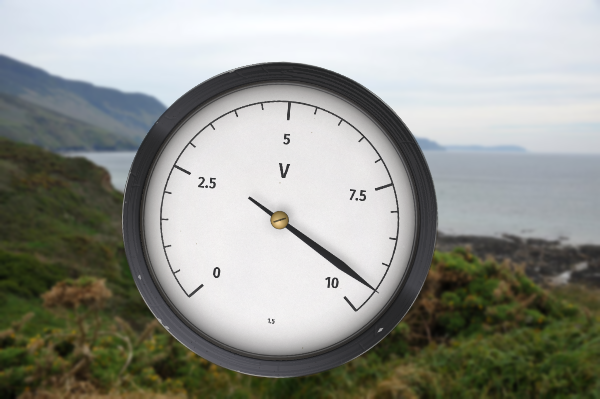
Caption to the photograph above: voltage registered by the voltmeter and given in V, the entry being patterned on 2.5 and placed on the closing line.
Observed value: 9.5
